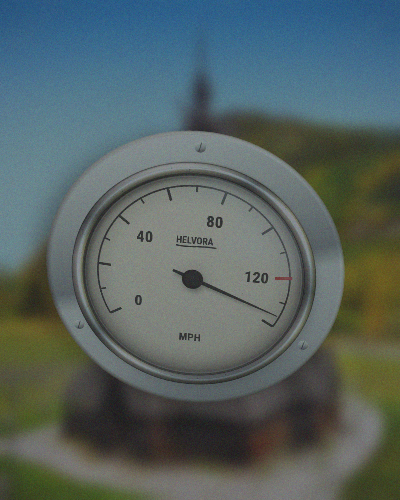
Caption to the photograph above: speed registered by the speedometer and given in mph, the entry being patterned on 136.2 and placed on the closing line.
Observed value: 135
